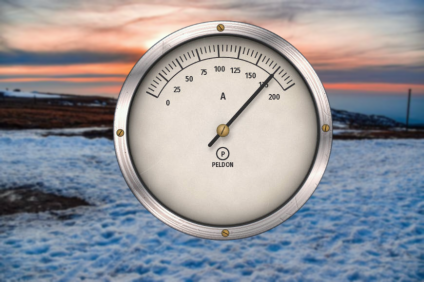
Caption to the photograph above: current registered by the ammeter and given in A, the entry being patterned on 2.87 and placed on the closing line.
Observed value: 175
